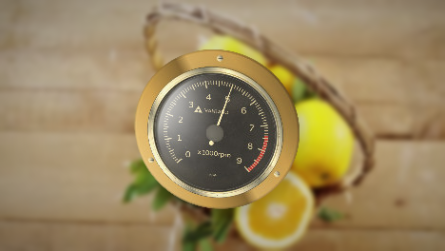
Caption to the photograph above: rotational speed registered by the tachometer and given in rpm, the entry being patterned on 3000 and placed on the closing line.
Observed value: 5000
